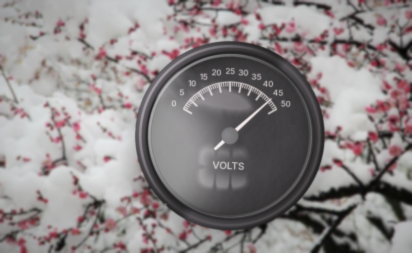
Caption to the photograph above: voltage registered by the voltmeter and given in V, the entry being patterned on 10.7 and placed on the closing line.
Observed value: 45
